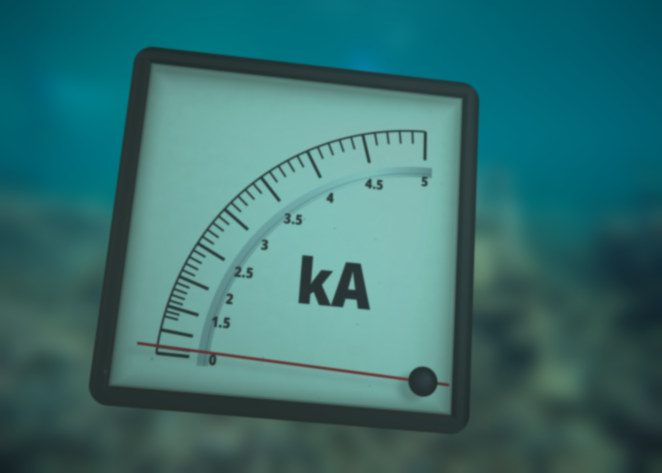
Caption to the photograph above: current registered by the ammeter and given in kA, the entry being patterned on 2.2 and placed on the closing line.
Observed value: 0.5
